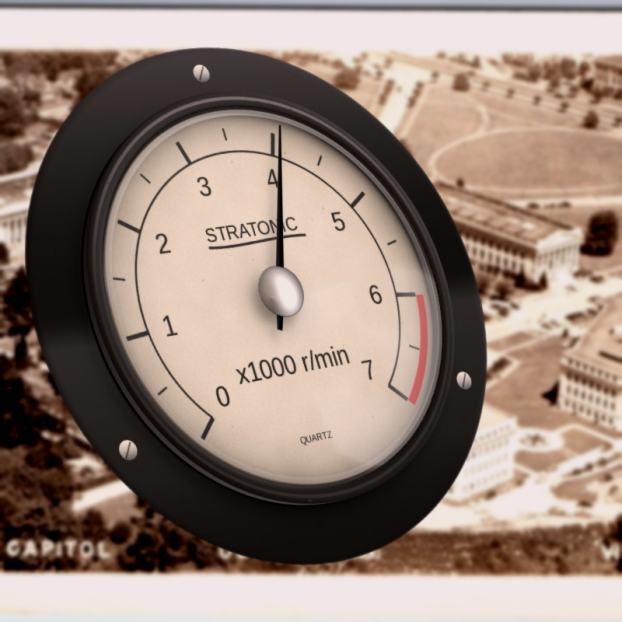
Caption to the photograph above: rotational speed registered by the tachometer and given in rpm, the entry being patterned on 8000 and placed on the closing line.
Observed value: 4000
